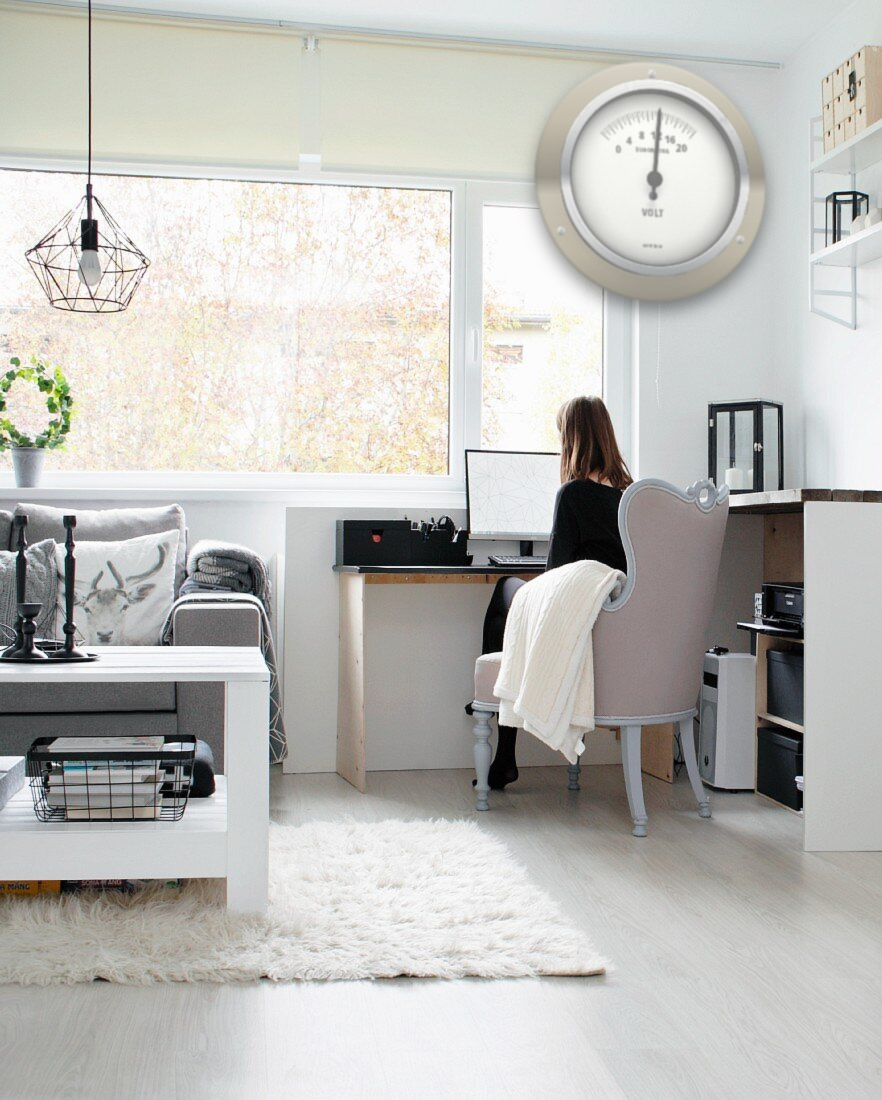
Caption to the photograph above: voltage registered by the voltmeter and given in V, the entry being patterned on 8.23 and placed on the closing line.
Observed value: 12
